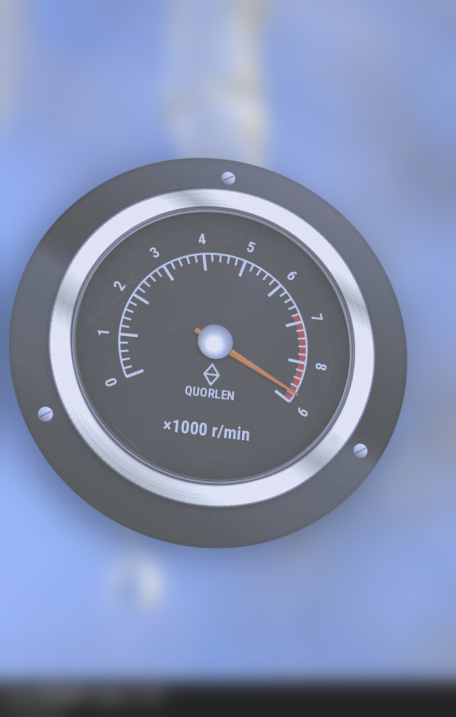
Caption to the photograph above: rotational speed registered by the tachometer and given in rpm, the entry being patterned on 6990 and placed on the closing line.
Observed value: 8800
